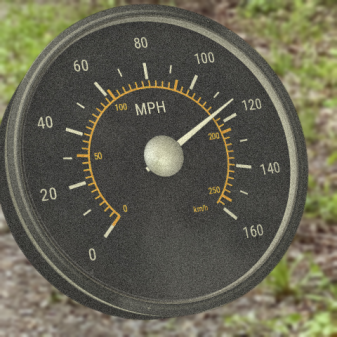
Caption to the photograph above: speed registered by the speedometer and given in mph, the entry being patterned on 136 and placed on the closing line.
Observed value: 115
